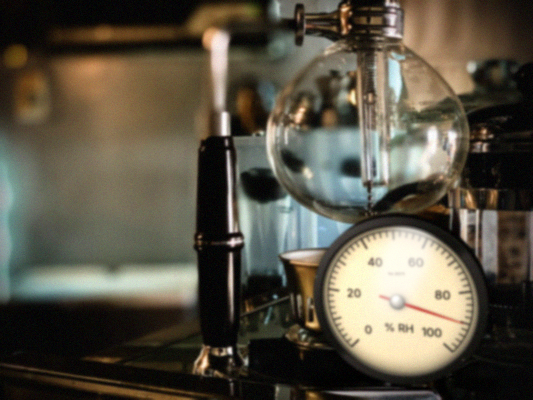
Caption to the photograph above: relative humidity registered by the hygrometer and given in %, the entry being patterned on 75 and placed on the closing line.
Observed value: 90
